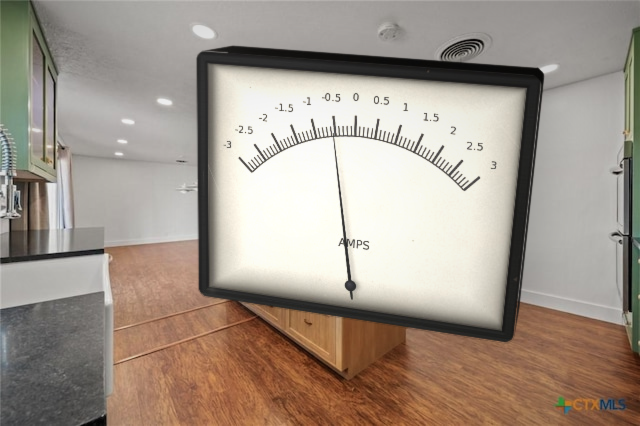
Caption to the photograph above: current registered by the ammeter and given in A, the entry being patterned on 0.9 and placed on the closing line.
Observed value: -0.5
